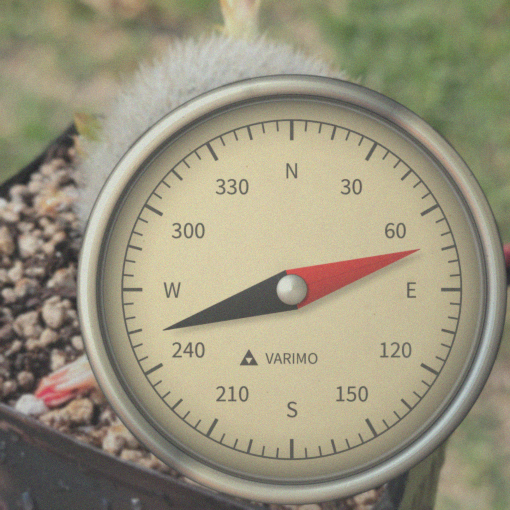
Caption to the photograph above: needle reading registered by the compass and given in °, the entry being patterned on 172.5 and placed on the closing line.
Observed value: 72.5
